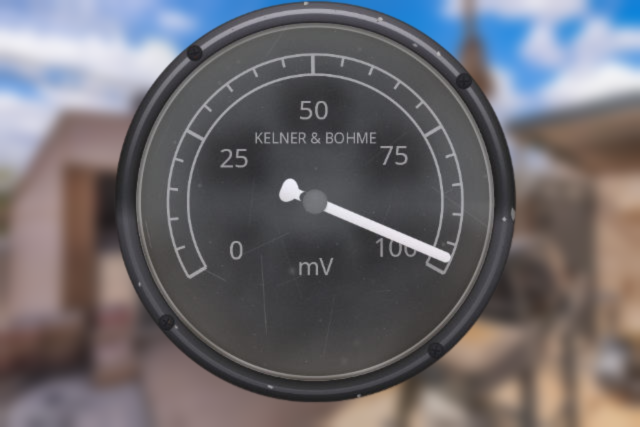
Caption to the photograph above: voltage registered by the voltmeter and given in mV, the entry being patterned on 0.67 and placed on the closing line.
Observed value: 97.5
